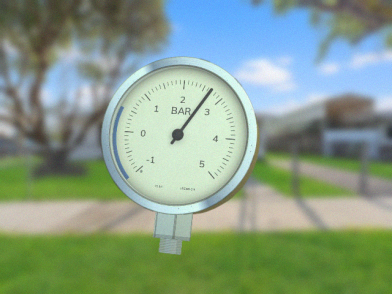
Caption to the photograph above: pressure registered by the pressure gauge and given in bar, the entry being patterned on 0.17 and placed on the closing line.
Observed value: 2.7
